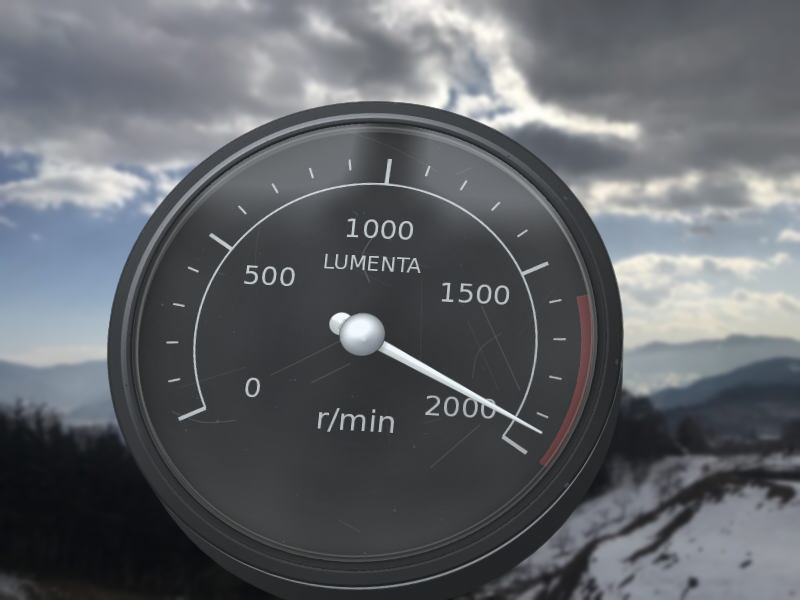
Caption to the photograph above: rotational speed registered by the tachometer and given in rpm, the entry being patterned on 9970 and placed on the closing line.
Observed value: 1950
